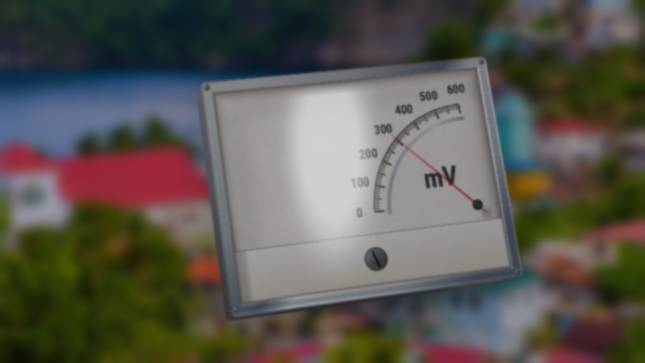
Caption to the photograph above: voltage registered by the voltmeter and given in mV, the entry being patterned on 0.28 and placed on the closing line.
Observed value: 300
